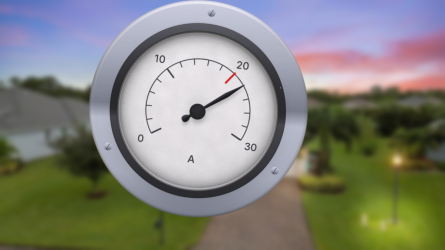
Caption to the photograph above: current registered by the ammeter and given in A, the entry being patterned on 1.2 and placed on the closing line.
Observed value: 22
